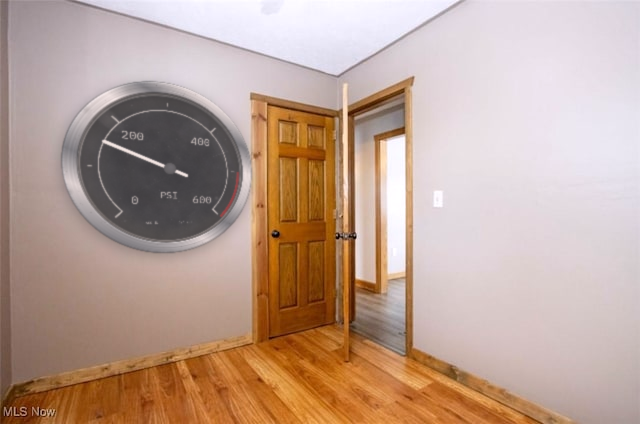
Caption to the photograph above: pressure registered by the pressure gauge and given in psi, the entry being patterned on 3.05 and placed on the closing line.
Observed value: 150
